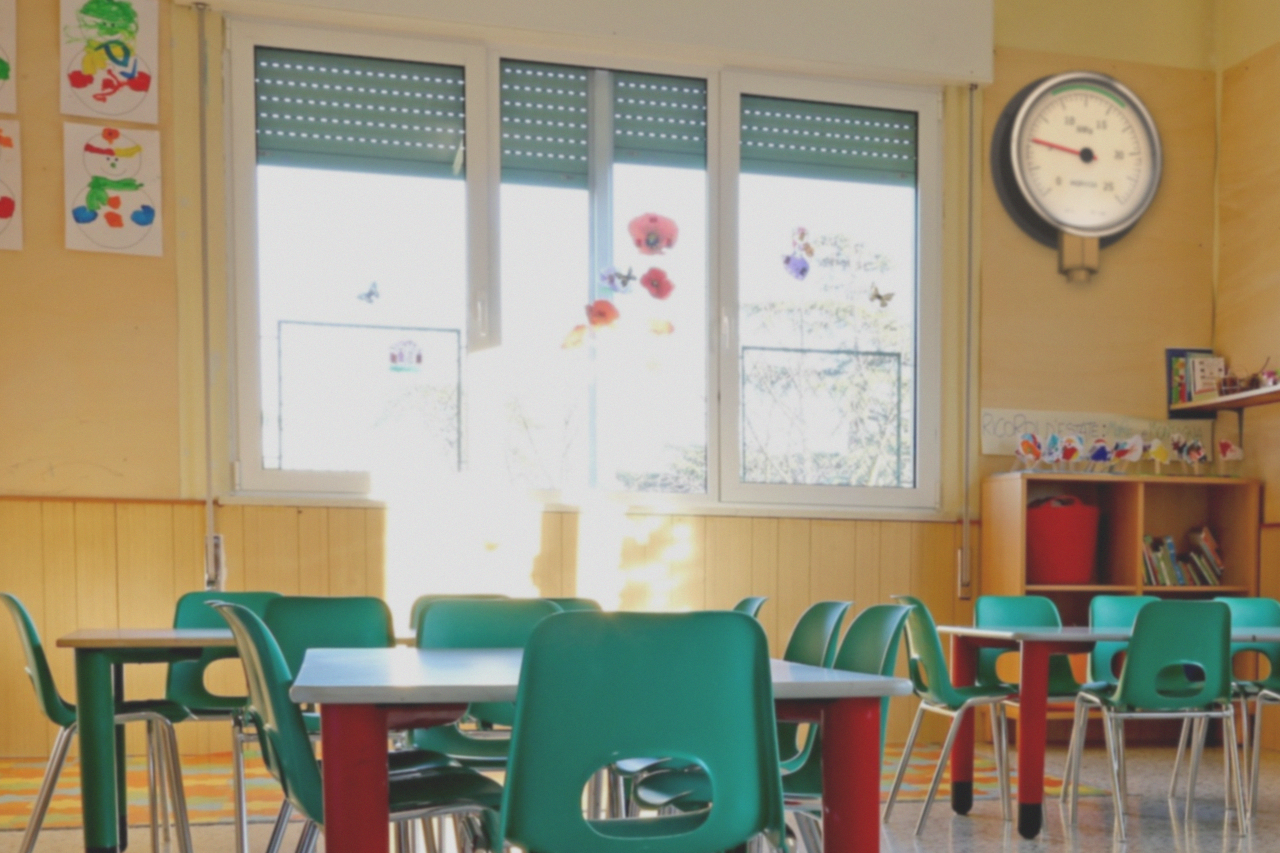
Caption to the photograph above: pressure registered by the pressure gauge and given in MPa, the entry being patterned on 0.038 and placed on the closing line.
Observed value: 5
